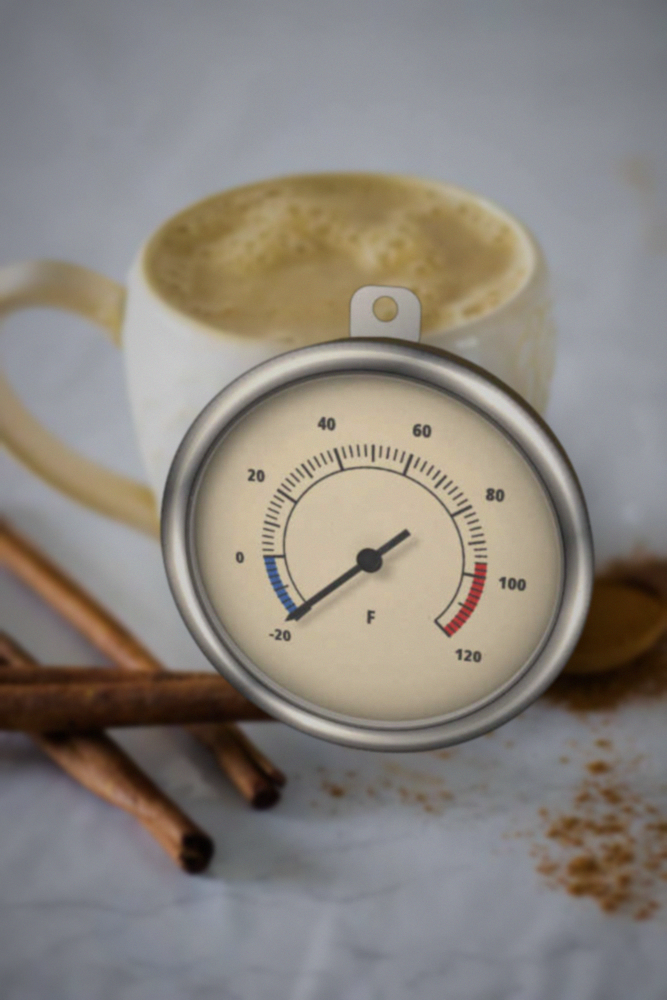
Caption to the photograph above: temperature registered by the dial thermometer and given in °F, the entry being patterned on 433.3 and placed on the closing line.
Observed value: -18
